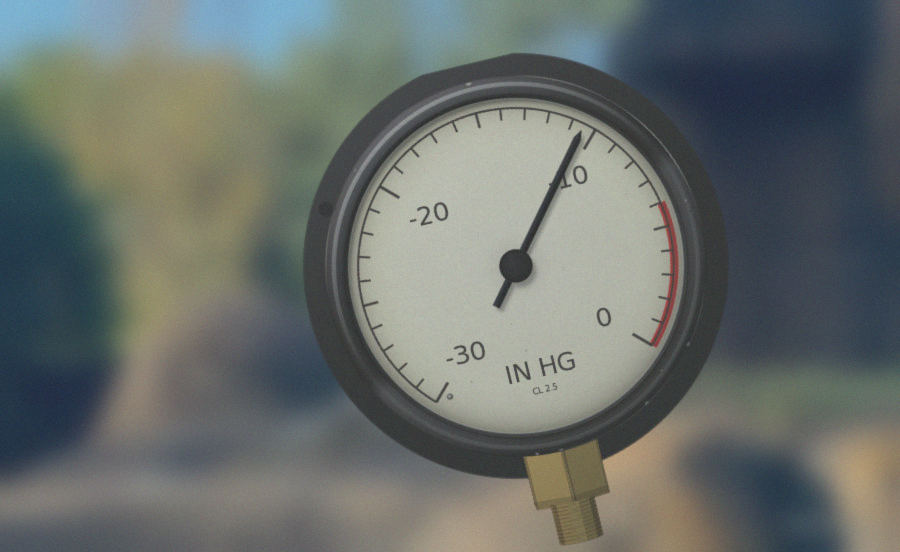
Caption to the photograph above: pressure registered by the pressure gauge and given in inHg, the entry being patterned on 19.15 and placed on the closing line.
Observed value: -10.5
